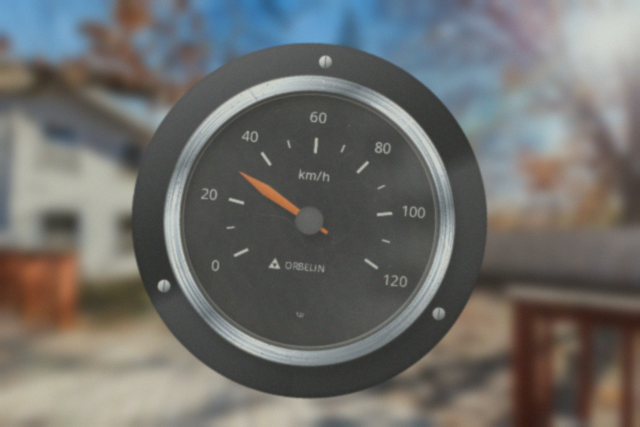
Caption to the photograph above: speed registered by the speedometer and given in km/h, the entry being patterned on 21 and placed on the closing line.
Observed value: 30
